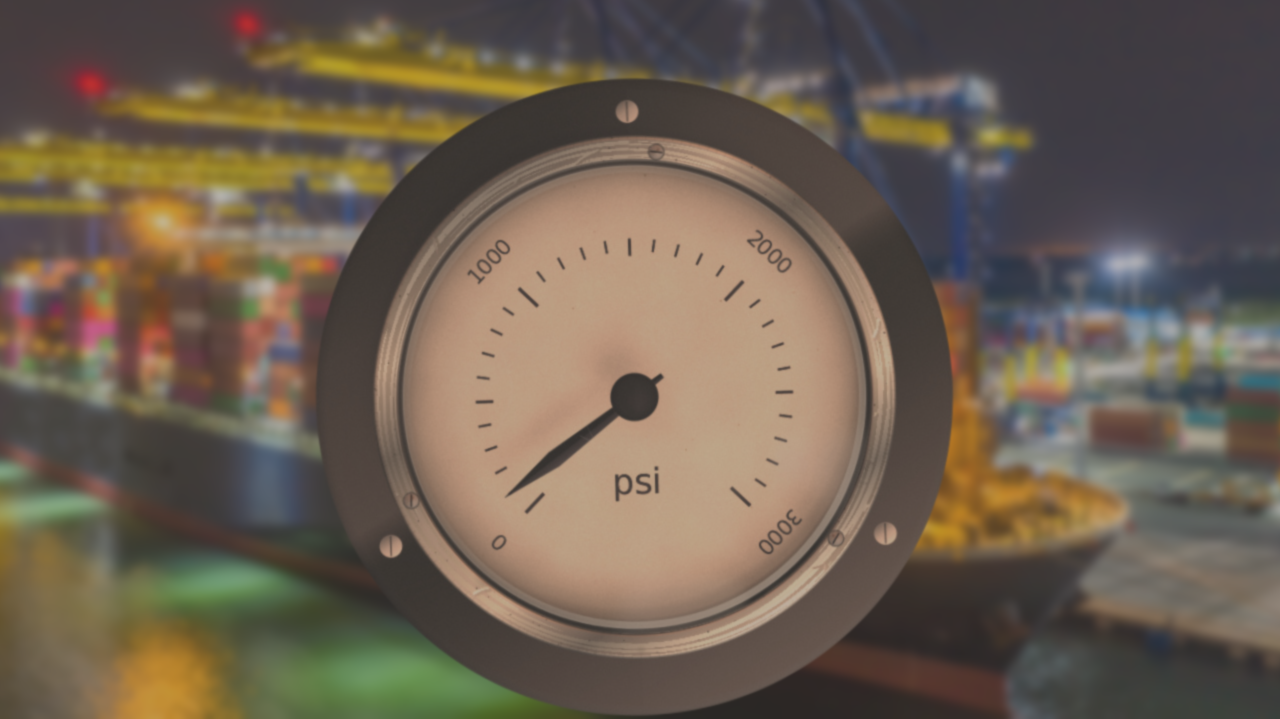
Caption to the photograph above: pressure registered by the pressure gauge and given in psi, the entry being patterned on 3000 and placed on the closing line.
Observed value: 100
